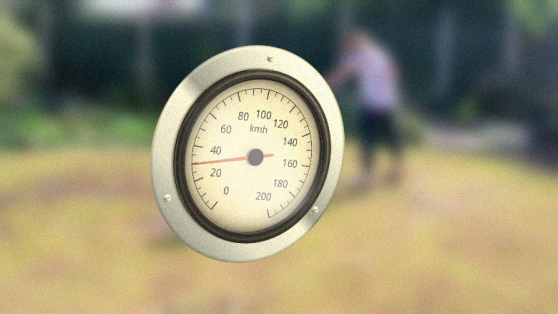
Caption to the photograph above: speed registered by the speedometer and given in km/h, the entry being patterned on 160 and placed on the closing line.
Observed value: 30
